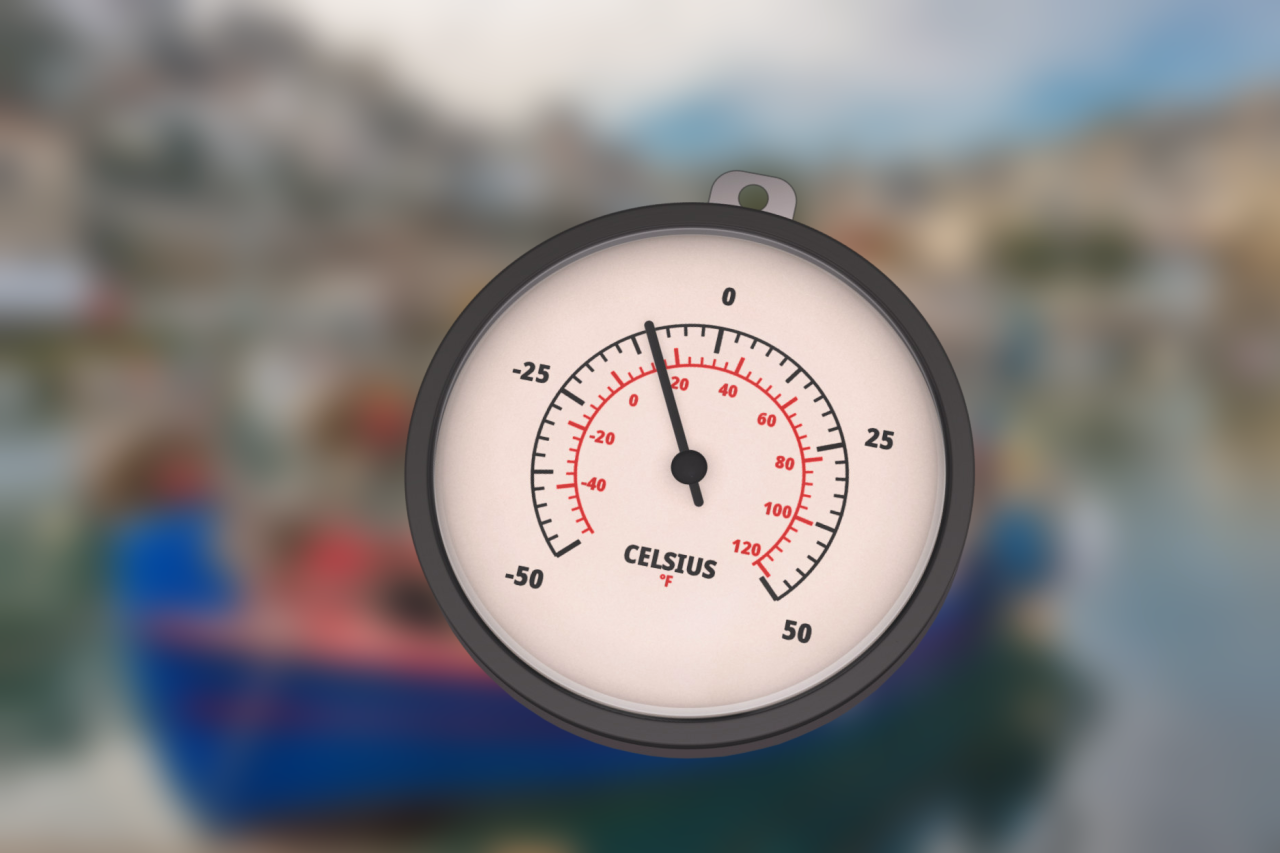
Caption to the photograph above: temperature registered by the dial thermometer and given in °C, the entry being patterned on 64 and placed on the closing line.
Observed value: -10
